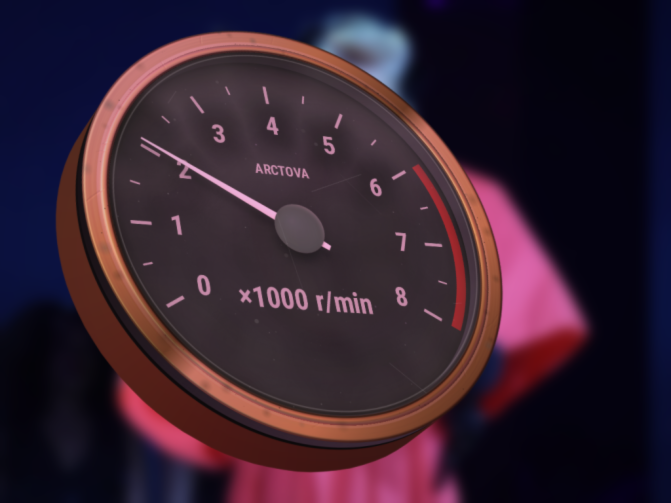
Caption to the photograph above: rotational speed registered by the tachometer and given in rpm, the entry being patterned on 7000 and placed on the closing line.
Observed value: 2000
